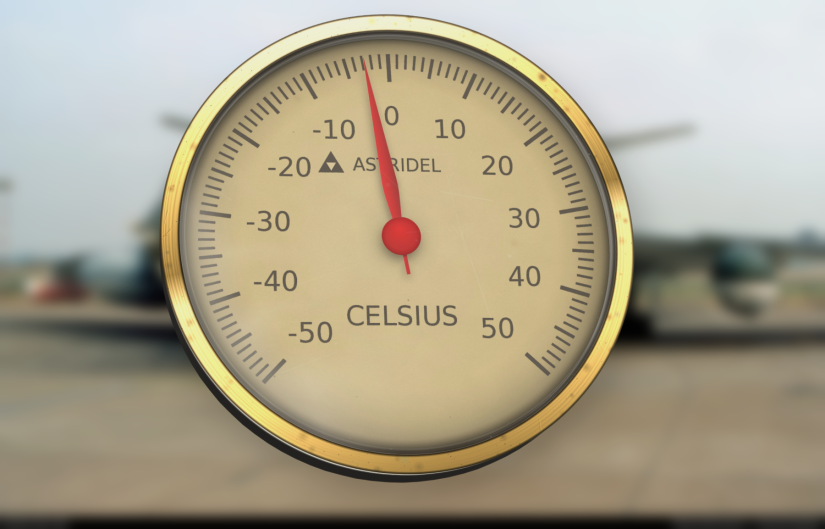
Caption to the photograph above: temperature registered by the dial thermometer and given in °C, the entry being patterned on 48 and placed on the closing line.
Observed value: -3
